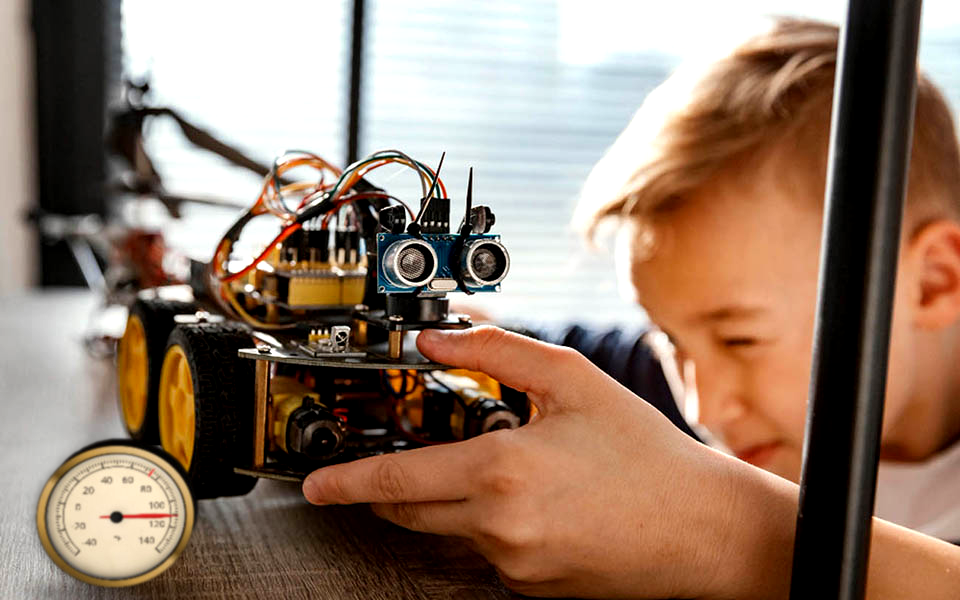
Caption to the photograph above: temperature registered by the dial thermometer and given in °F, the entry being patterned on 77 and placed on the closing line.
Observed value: 110
